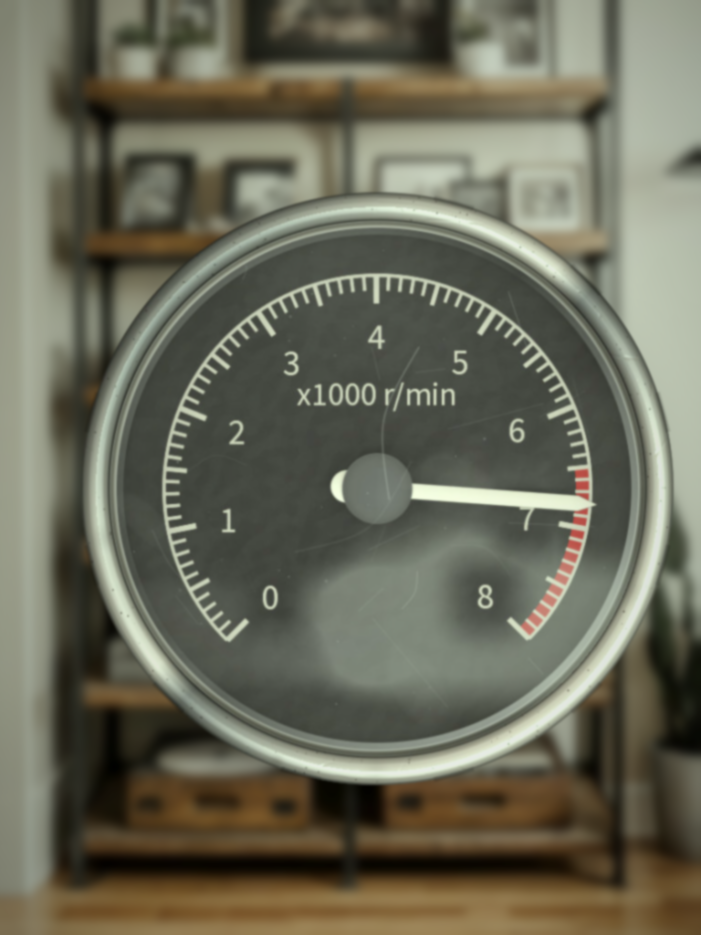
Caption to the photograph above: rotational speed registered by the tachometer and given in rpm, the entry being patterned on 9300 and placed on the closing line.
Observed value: 6800
